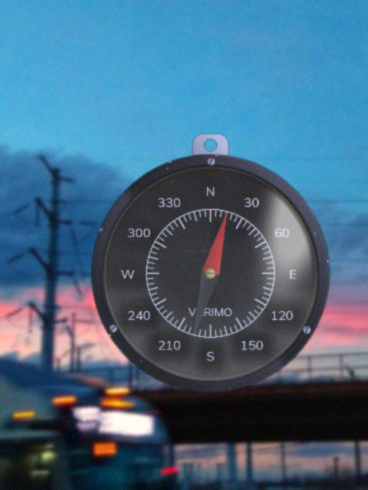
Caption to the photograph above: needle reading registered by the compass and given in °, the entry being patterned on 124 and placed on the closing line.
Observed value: 15
